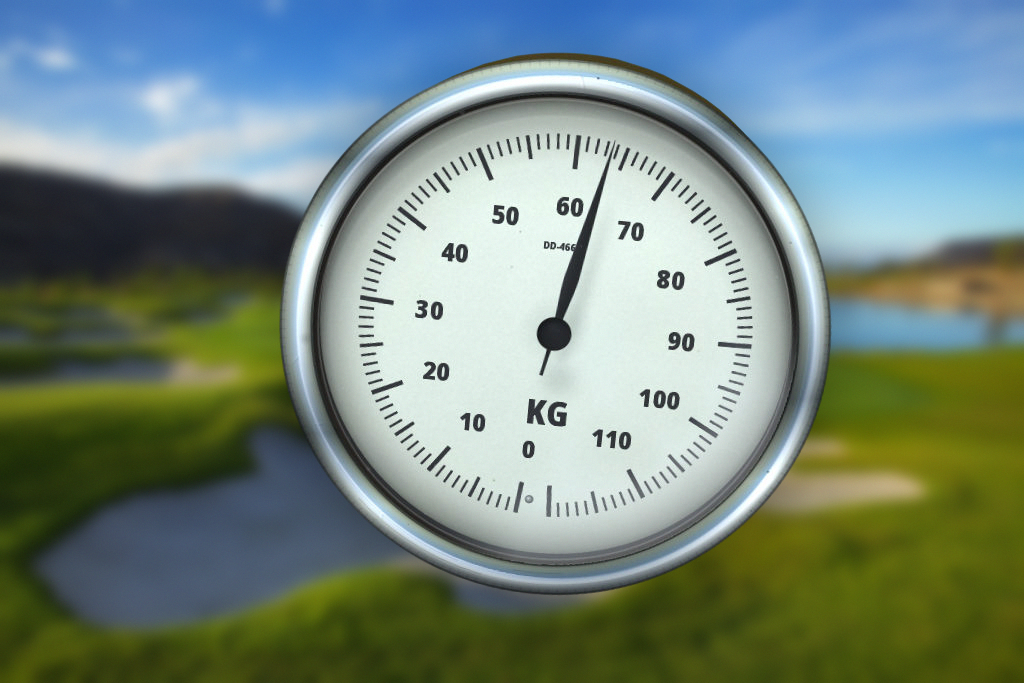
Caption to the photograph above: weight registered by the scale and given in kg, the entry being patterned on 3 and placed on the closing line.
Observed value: 63.5
